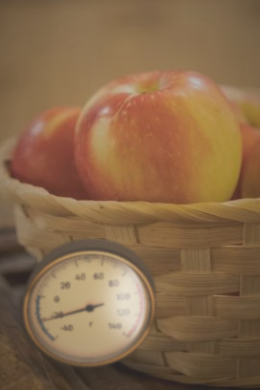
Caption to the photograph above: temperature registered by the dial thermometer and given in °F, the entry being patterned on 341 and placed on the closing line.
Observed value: -20
